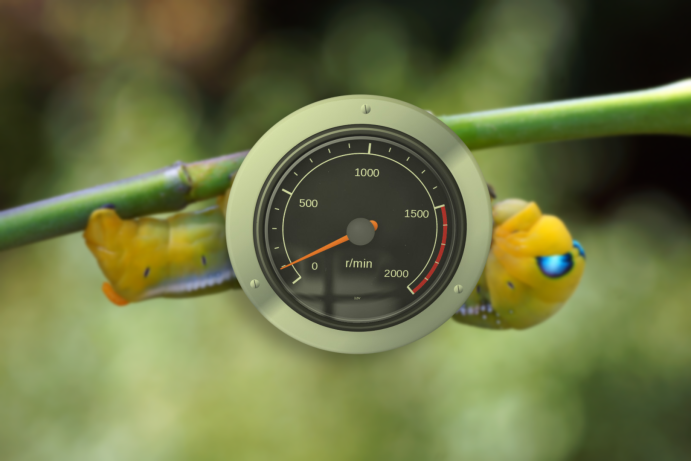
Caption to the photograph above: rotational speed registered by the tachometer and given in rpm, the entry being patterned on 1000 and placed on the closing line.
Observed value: 100
